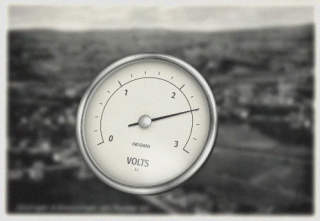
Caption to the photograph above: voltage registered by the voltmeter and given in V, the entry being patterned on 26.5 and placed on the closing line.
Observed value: 2.4
